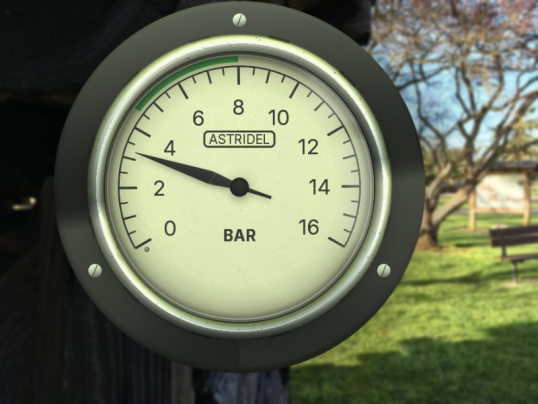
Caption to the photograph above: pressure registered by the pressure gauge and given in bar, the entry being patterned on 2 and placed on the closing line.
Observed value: 3.25
